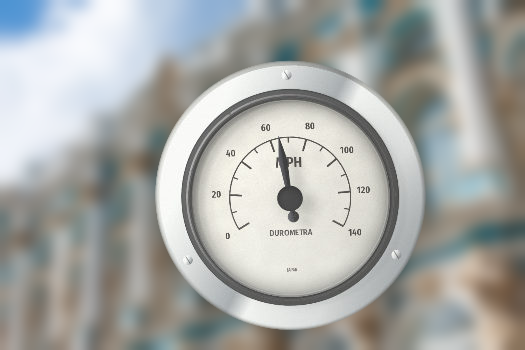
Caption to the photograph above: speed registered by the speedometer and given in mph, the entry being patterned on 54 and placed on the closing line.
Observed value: 65
